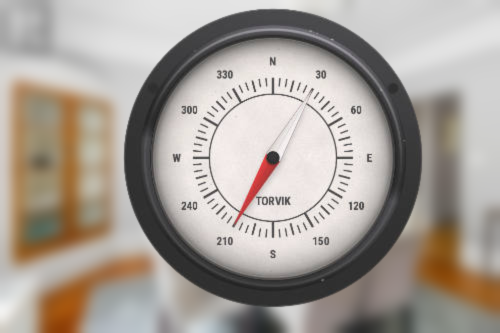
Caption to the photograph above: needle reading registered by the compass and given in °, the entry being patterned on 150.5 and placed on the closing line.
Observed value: 210
